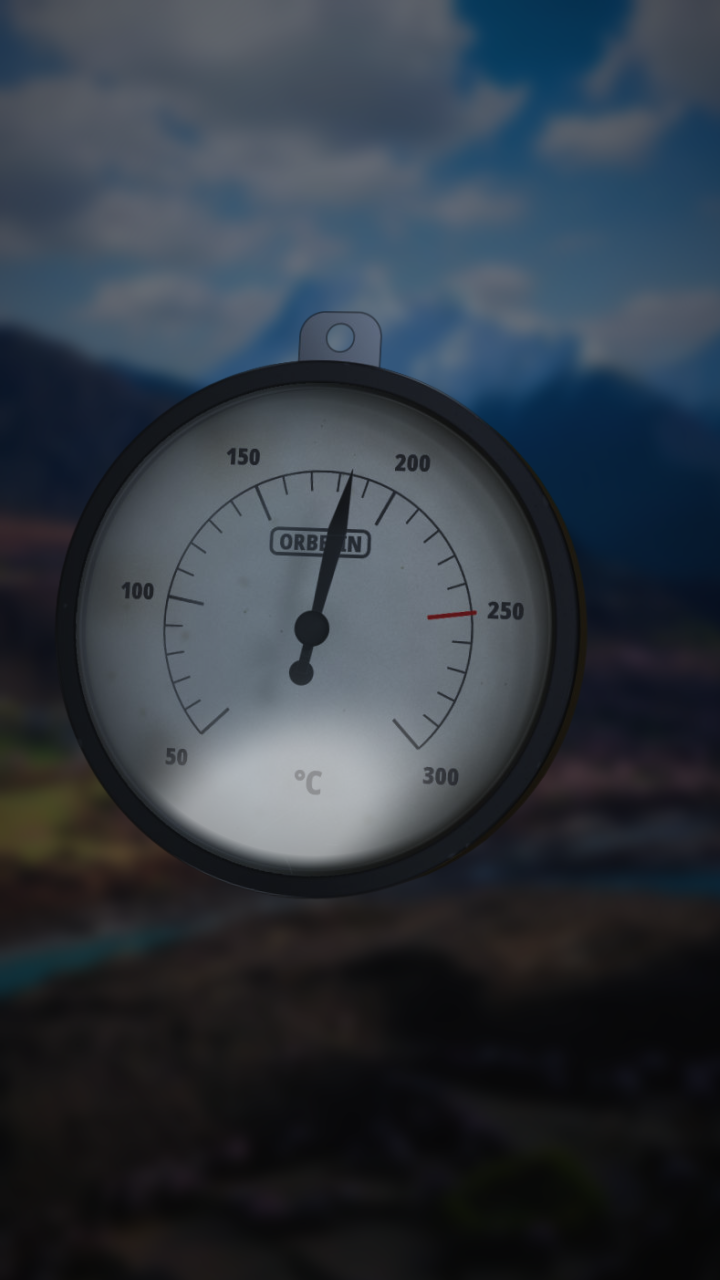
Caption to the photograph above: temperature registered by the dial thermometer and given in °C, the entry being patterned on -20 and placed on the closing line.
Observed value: 185
